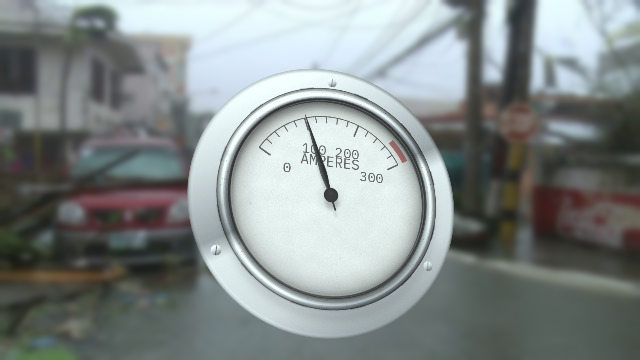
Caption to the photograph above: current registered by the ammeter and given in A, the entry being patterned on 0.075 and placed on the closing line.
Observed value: 100
